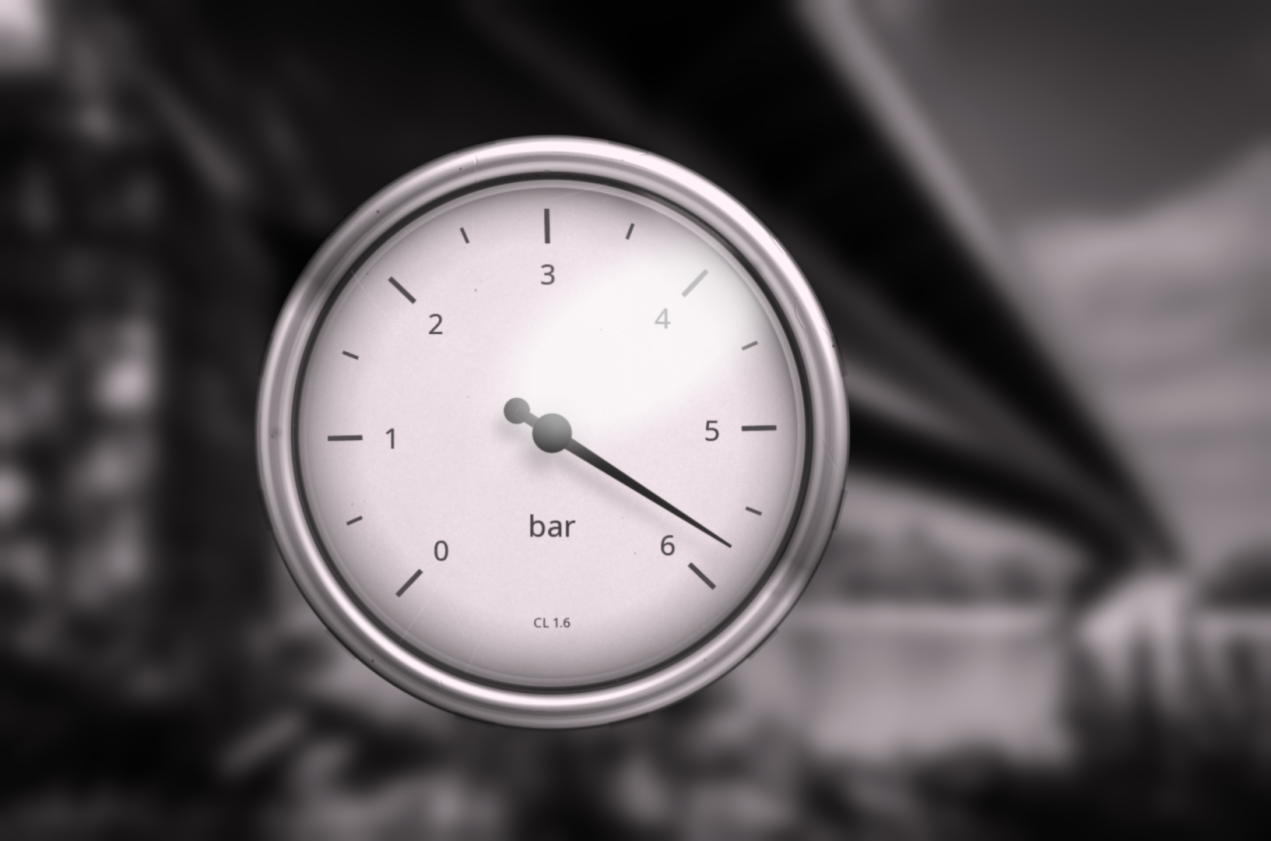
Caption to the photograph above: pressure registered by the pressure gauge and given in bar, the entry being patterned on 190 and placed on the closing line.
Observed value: 5.75
